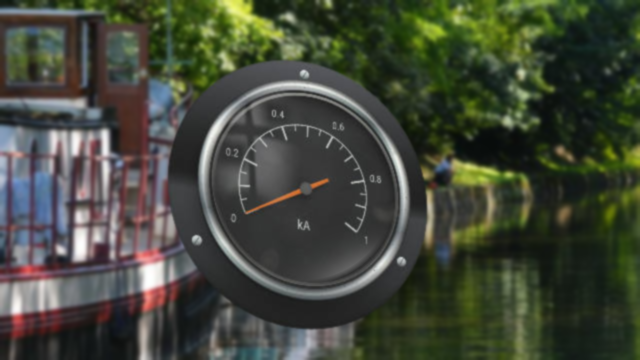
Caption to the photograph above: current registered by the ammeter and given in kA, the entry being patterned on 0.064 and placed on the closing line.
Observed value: 0
